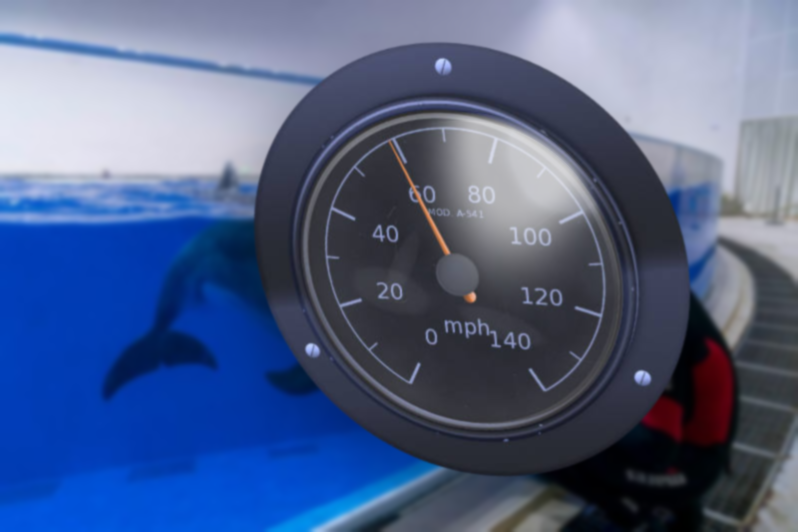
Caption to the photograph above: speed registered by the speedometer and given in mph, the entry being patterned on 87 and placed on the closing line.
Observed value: 60
